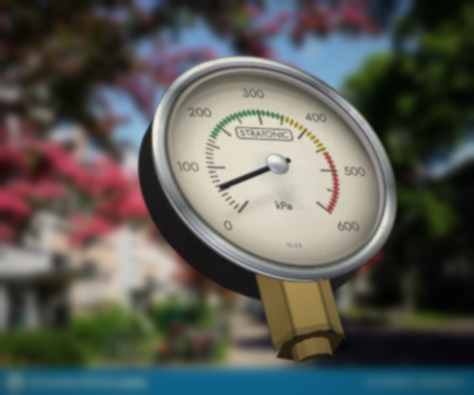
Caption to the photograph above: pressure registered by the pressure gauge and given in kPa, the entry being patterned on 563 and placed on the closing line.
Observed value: 50
